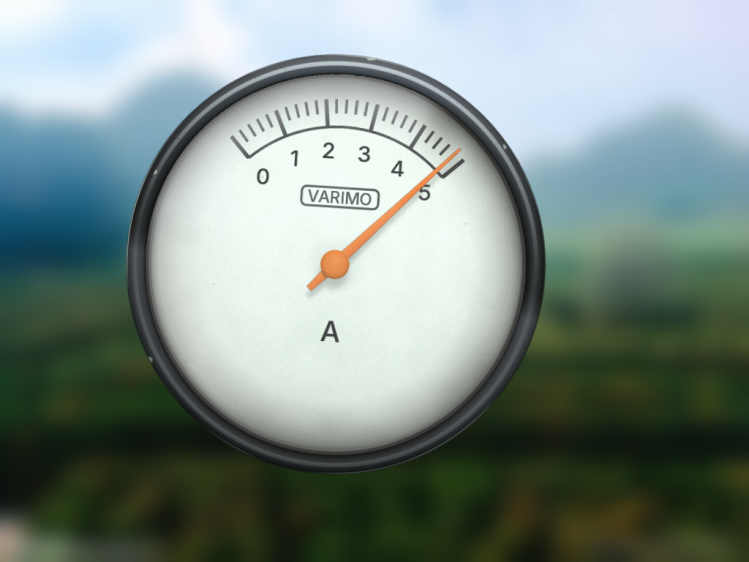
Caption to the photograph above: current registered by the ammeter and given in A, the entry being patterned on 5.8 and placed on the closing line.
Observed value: 4.8
